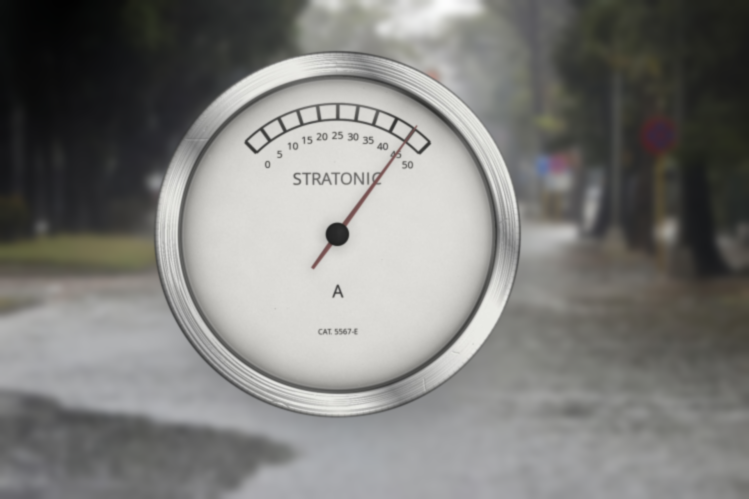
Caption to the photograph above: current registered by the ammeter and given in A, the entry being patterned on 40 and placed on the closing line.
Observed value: 45
